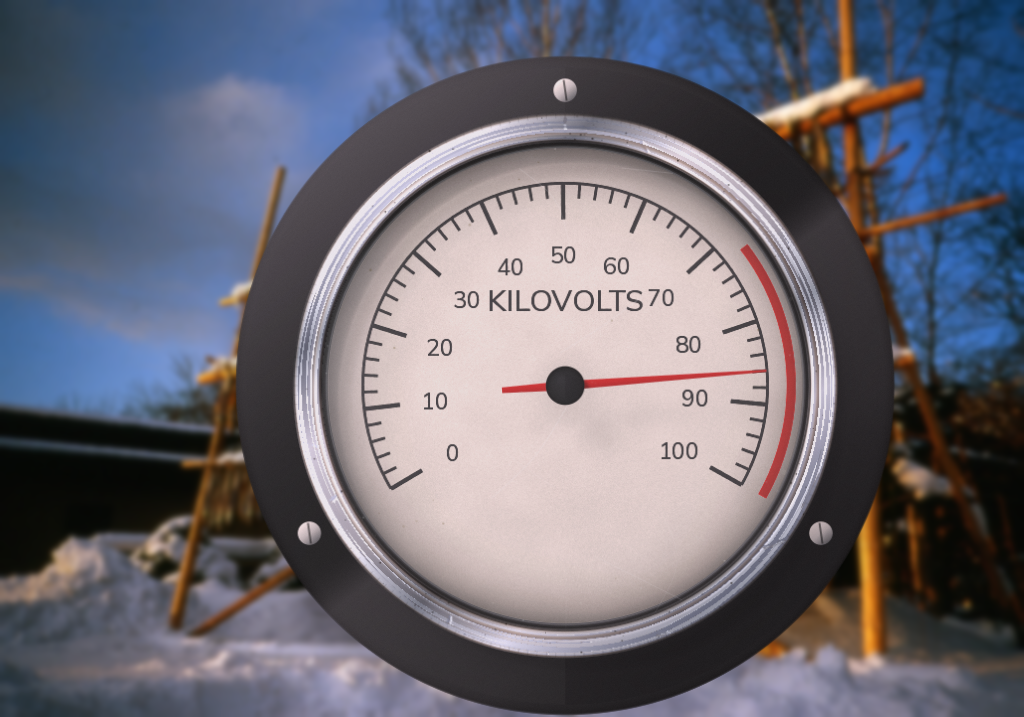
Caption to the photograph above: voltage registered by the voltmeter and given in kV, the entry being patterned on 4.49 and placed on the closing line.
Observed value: 86
